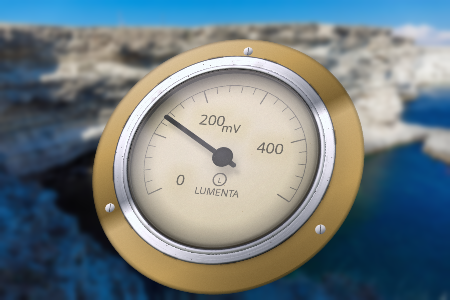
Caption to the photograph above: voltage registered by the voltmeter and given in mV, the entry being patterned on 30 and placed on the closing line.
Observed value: 130
